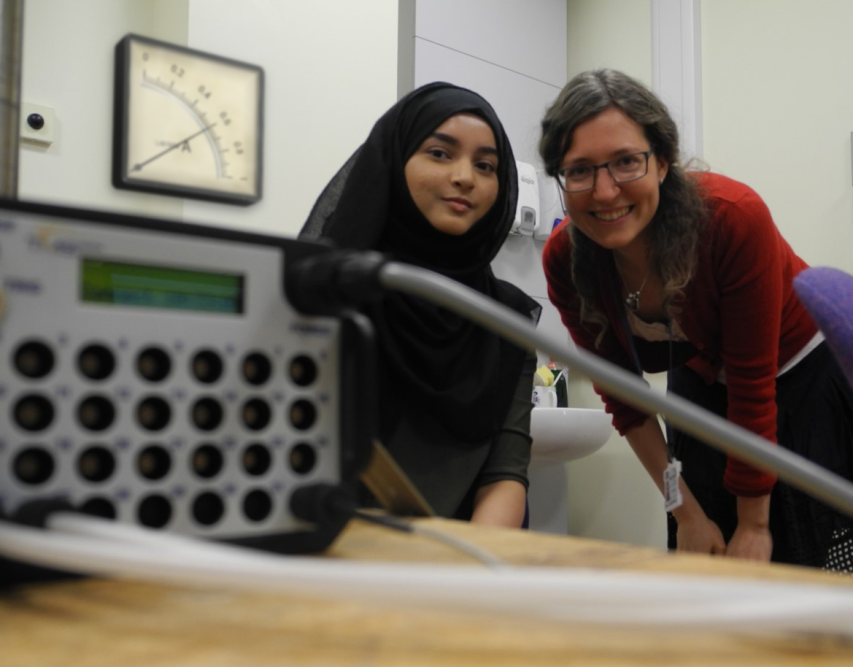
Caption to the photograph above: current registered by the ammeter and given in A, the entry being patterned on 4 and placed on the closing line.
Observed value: 0.6
